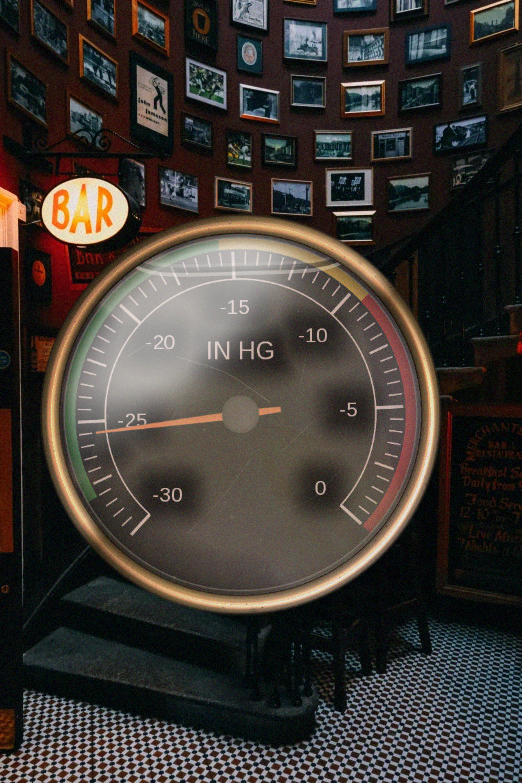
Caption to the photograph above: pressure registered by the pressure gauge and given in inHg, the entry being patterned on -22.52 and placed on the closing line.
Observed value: -25.5
